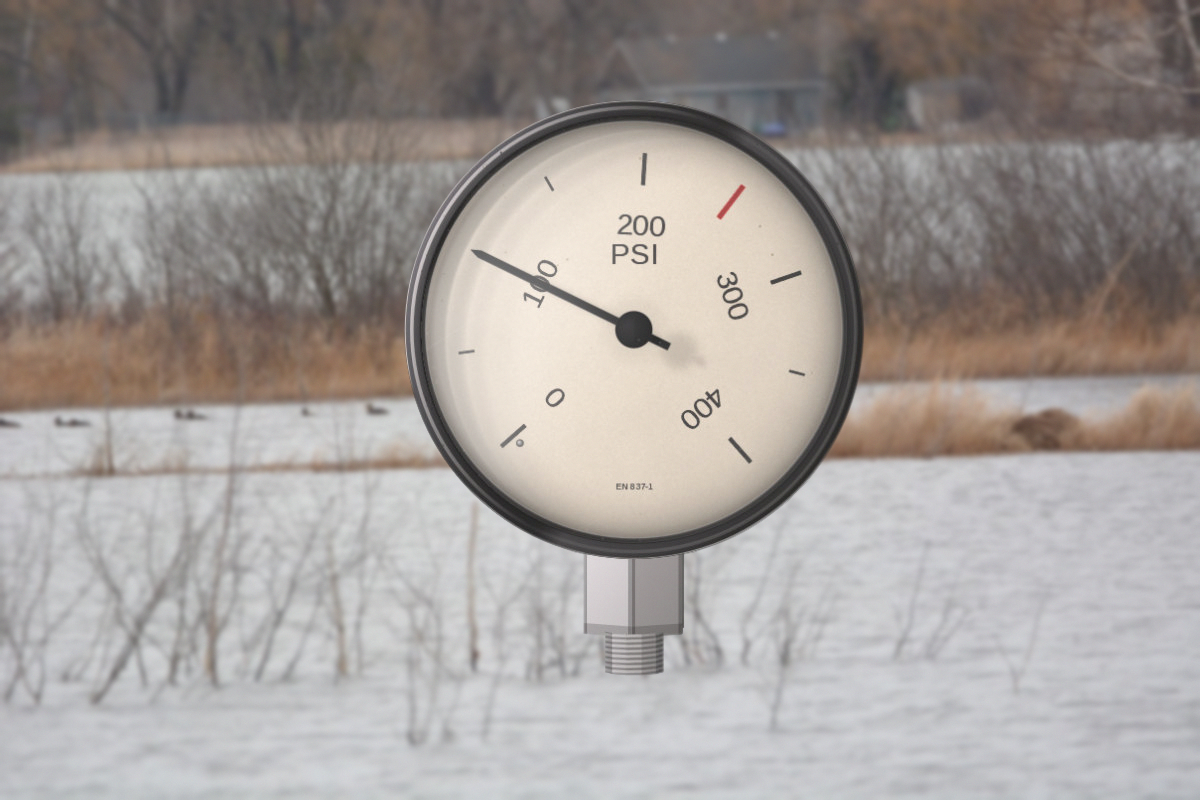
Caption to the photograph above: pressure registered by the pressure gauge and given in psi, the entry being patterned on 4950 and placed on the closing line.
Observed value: 100
